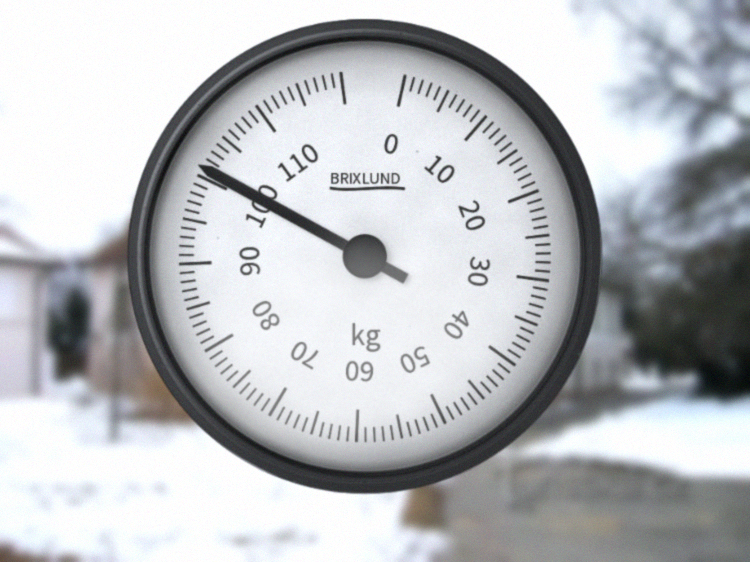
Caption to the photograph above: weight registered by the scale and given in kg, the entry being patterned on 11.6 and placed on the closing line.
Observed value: 101
